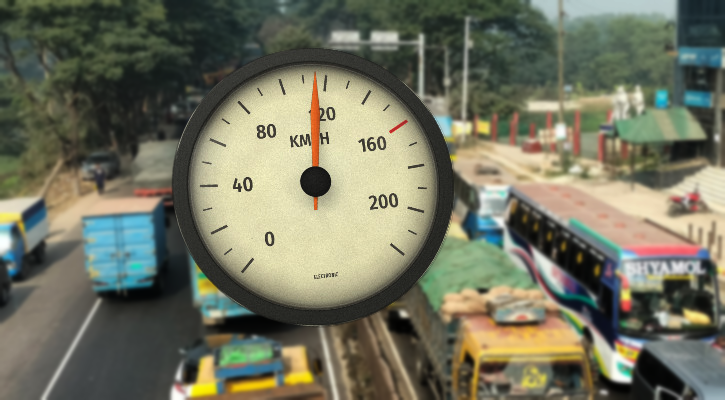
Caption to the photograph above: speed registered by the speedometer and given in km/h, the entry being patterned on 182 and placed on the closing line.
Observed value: 115
